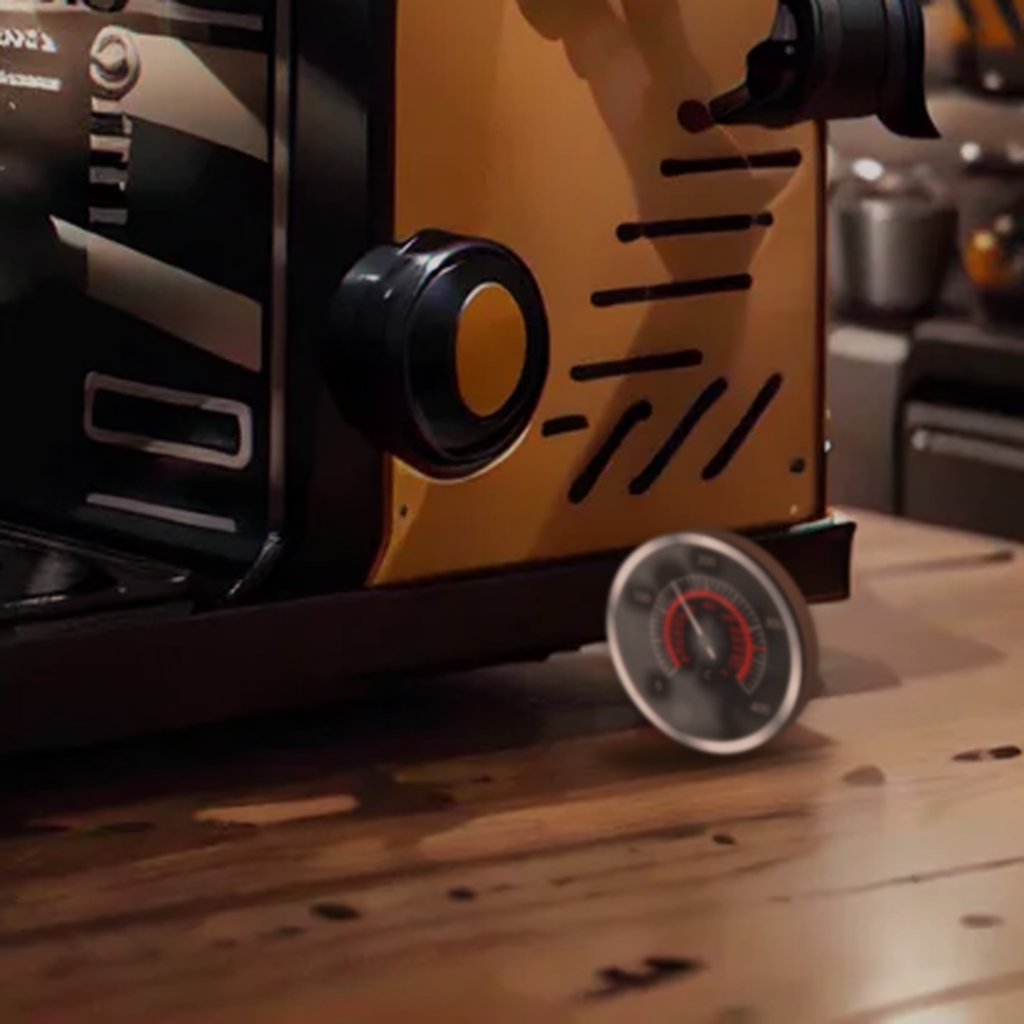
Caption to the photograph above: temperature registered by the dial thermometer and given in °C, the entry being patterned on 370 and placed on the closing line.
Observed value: 150
